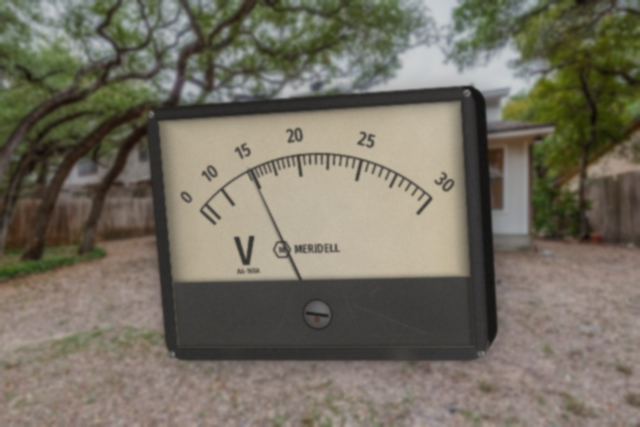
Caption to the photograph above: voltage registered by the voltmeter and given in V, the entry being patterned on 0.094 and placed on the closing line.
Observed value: 15
